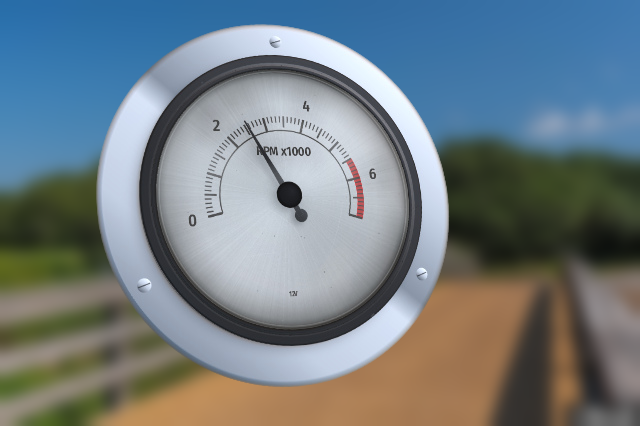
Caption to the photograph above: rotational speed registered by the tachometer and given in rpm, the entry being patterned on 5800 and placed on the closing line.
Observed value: 2500
